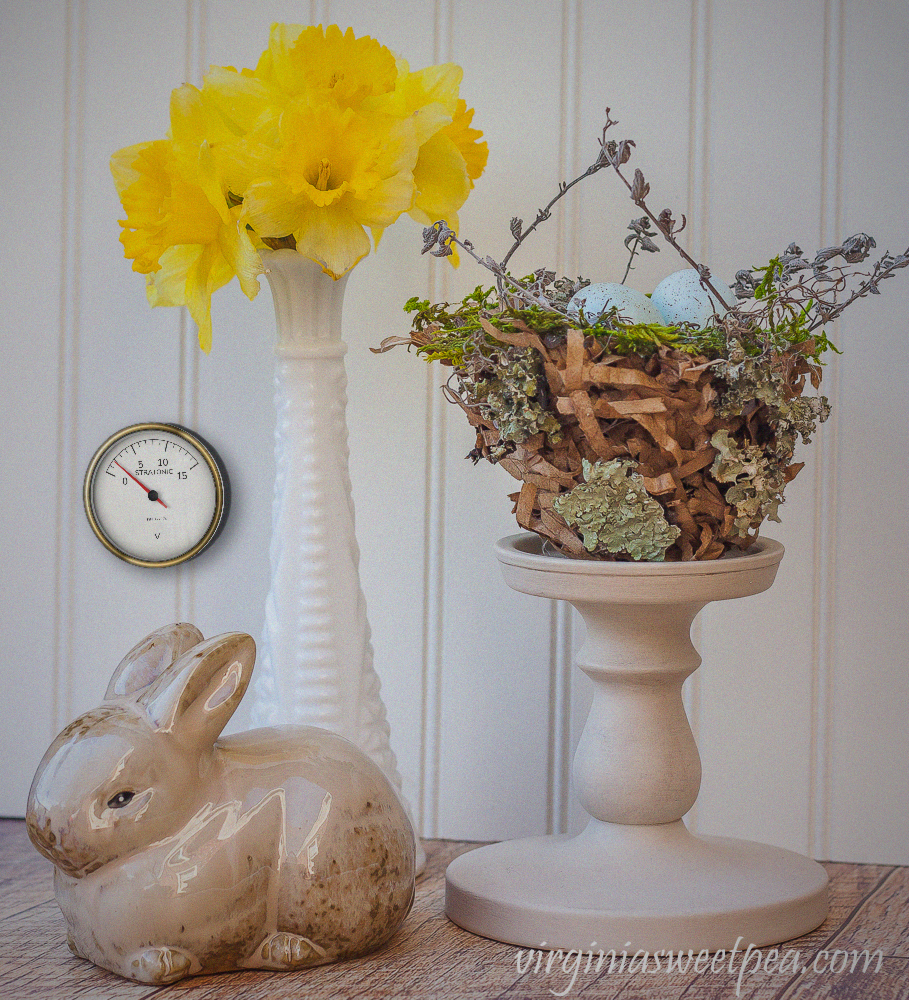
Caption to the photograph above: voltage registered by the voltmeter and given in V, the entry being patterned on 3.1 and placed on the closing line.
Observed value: 2
